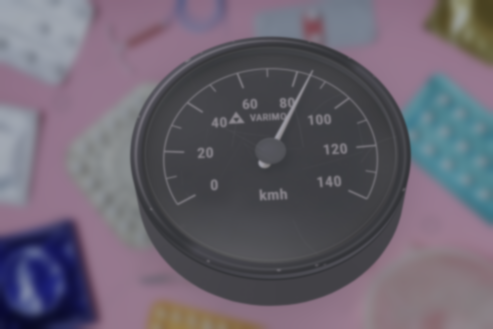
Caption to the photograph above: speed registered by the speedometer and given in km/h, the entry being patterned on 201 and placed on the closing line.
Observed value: 85
